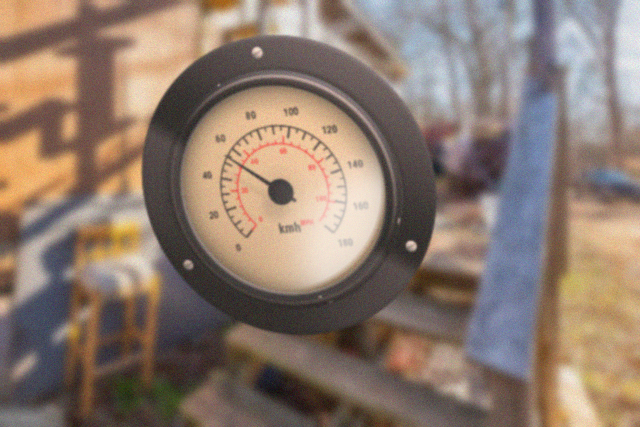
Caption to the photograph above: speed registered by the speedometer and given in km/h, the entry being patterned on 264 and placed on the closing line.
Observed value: 55
